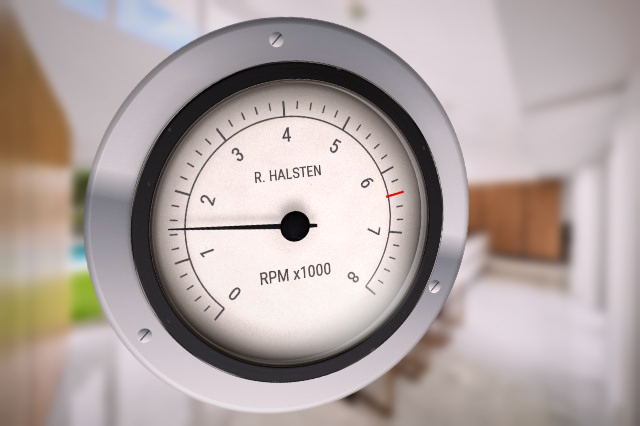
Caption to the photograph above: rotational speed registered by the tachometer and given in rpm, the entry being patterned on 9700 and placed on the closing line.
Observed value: 1500
